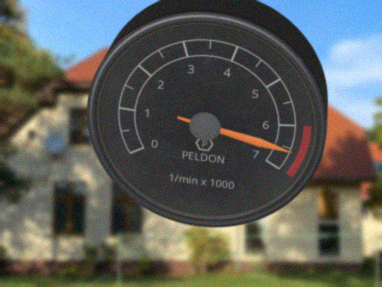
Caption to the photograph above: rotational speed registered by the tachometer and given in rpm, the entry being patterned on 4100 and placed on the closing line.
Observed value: 6500
